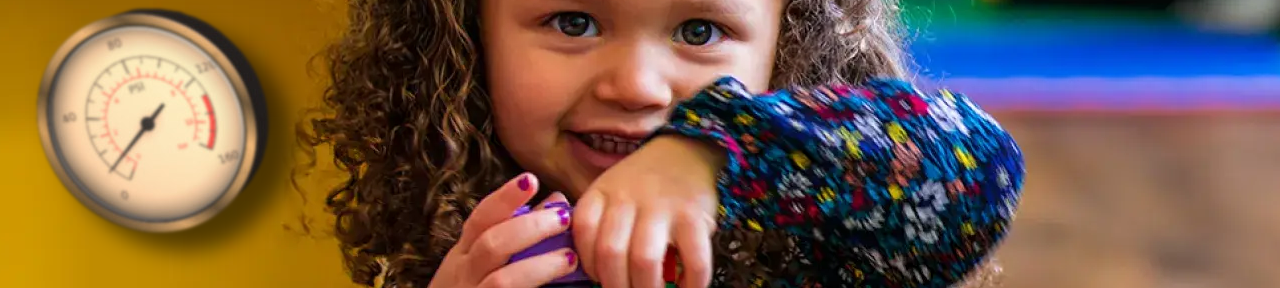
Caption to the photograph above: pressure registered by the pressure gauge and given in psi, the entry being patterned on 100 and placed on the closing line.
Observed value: 10
